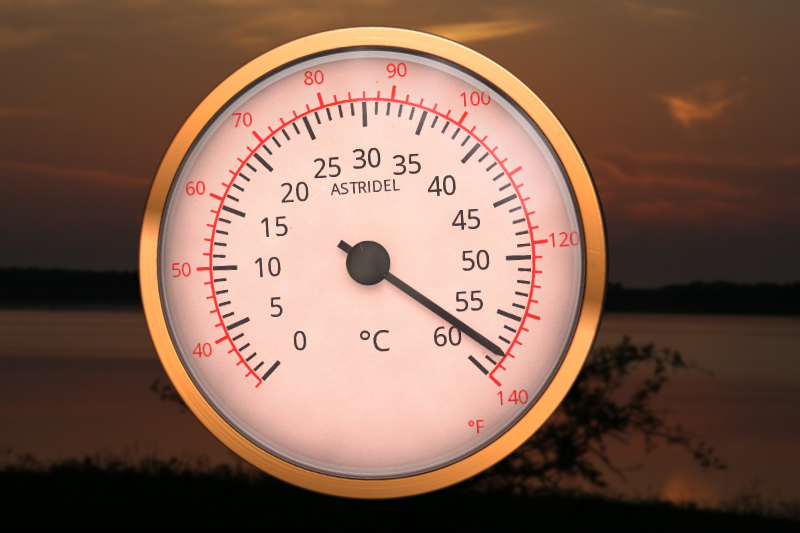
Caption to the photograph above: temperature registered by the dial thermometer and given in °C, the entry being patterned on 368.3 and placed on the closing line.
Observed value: 58
